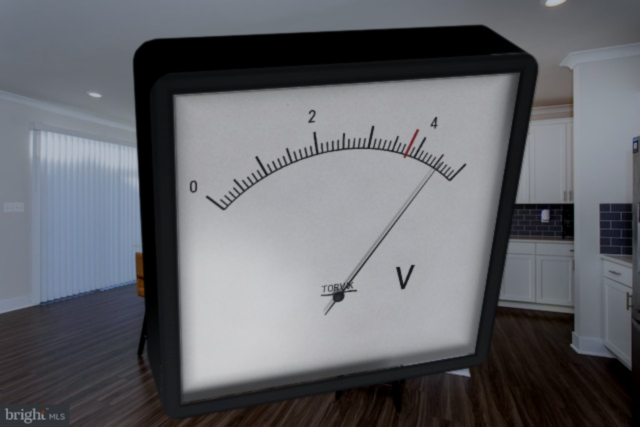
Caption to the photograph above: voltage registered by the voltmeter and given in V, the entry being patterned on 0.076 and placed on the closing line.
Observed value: 4.5
